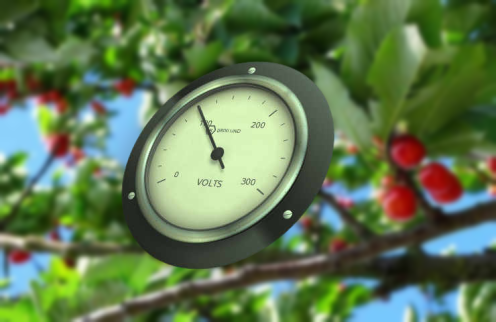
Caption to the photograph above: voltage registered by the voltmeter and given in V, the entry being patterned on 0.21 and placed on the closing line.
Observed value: 100
